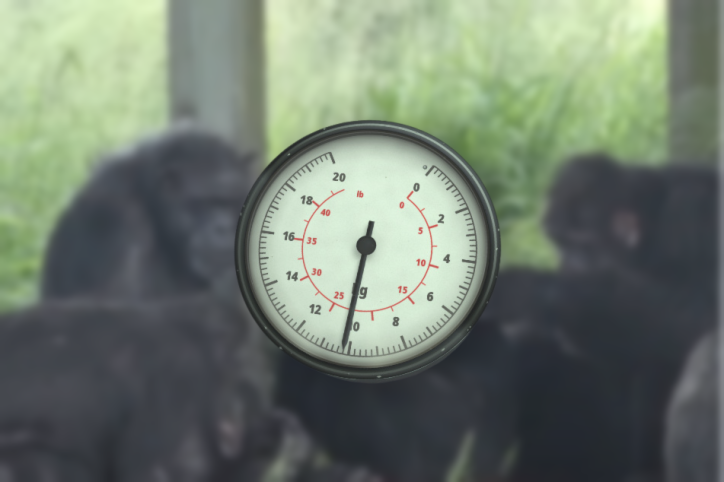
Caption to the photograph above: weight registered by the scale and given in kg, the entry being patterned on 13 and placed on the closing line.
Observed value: 10.2
